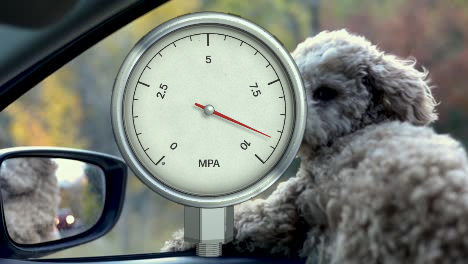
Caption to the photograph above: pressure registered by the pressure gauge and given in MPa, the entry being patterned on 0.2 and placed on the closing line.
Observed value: 9.25
